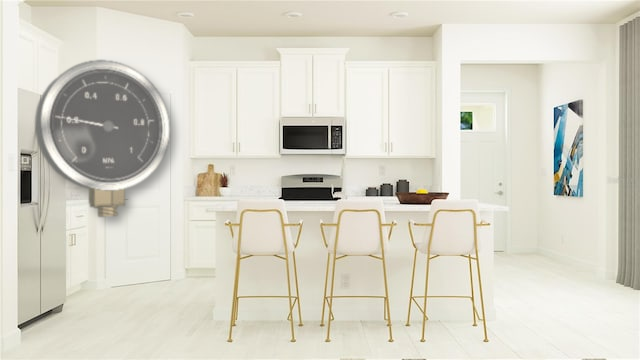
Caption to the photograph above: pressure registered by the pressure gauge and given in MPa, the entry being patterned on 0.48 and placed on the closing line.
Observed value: 0.2
